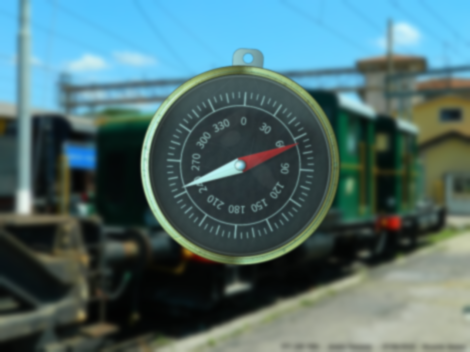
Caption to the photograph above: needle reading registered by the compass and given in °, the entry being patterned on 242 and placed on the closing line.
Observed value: 65
